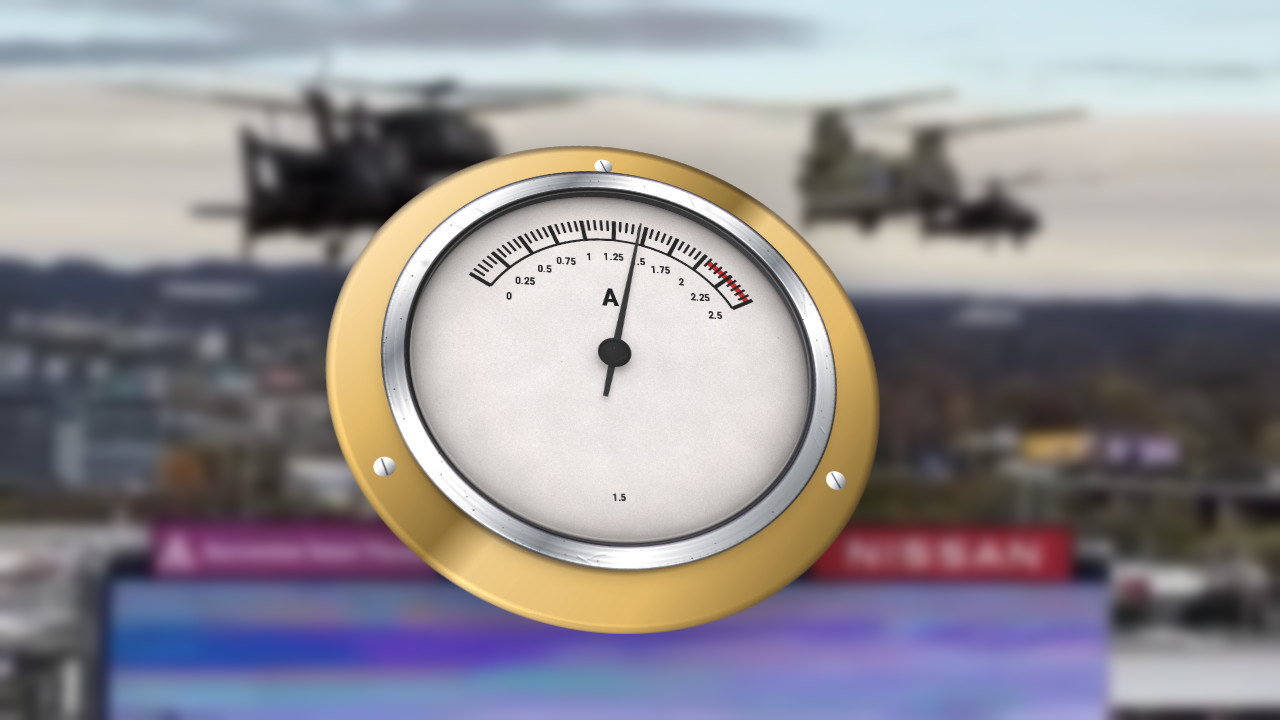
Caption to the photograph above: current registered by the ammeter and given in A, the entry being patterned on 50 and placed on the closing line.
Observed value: 1.45
